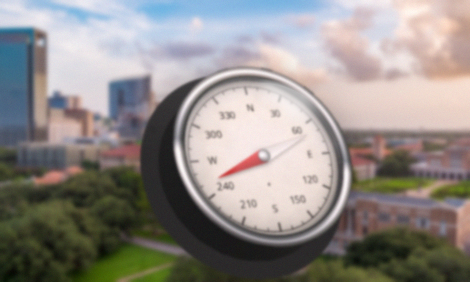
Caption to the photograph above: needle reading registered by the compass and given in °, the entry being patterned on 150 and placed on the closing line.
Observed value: 250
